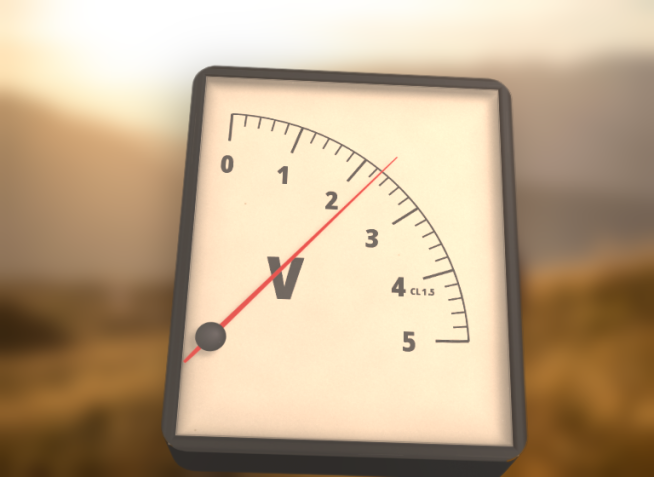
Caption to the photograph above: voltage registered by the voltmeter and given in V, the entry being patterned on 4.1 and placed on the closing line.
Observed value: 2.3
